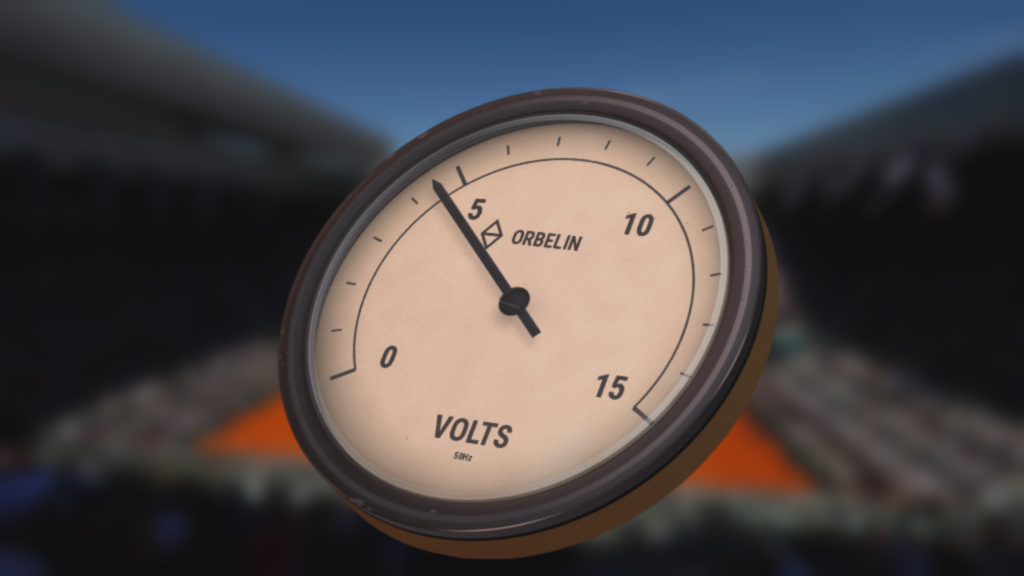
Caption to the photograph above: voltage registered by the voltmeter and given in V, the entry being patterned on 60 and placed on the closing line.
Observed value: 4.5
